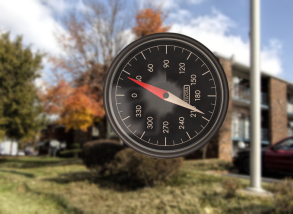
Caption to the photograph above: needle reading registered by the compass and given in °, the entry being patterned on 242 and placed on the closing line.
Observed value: 25
